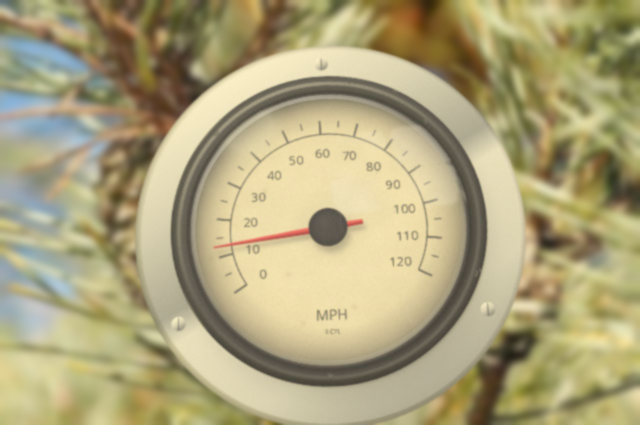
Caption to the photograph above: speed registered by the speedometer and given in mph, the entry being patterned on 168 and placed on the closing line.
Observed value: 12.5
